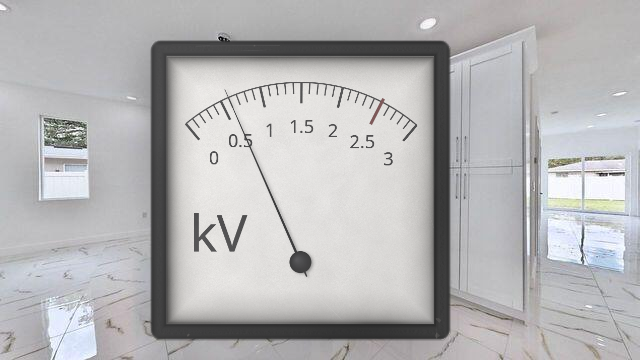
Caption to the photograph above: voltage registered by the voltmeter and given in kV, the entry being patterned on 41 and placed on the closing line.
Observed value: 0.6
